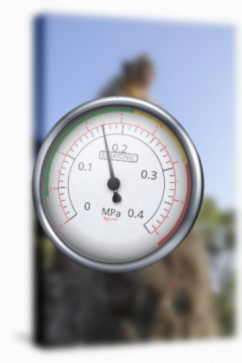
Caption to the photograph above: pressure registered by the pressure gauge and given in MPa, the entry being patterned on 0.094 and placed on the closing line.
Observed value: 0.17
